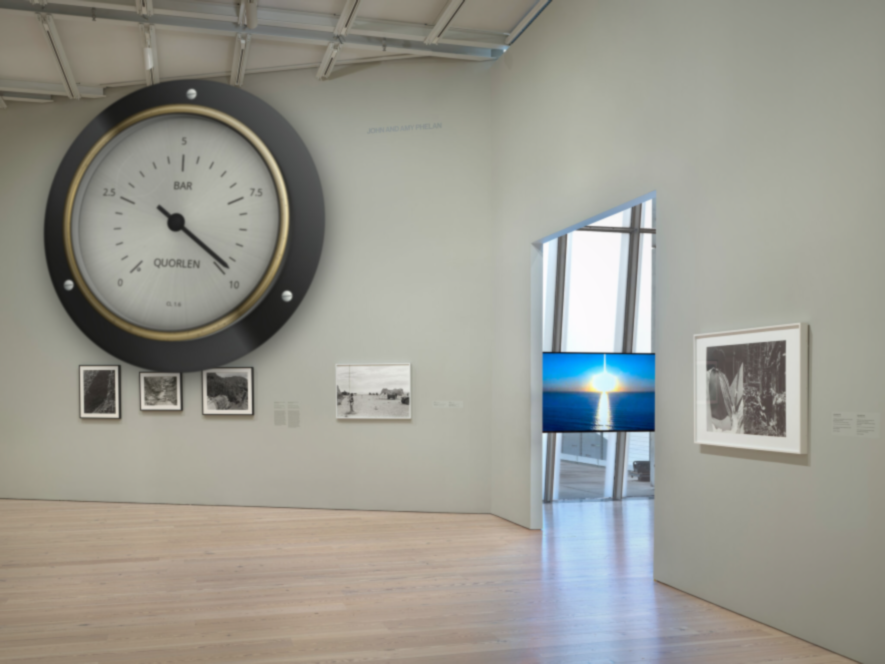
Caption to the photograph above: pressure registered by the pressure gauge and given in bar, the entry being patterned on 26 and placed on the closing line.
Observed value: 9.75
